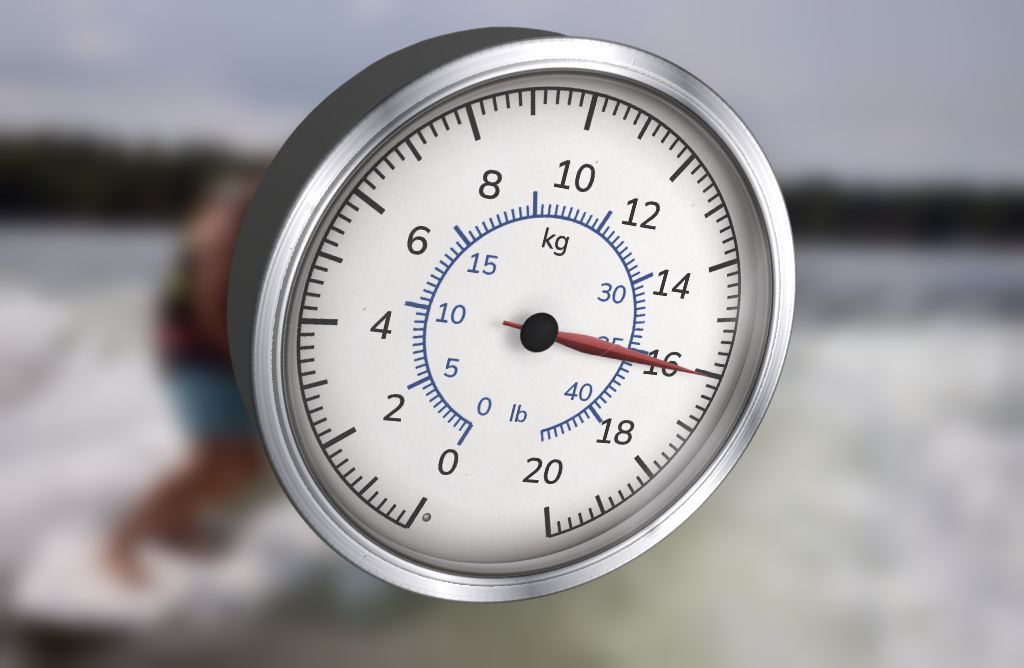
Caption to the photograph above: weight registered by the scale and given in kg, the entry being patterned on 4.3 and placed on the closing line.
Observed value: 16
